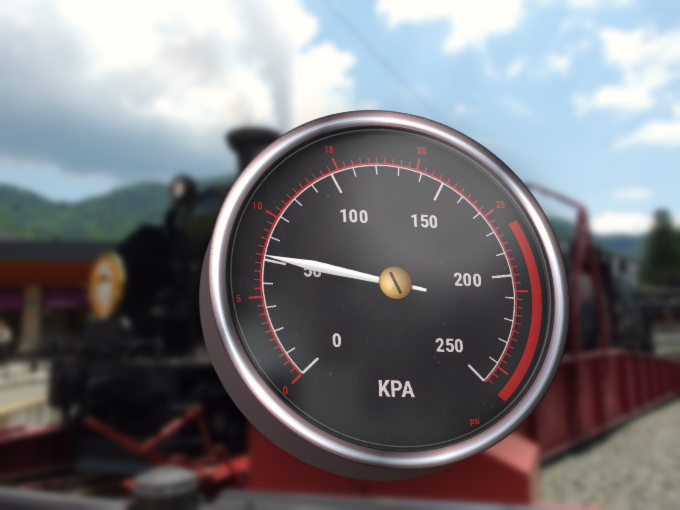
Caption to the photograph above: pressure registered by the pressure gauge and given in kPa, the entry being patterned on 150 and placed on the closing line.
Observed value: 50
